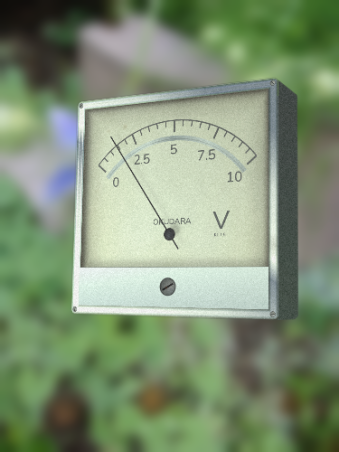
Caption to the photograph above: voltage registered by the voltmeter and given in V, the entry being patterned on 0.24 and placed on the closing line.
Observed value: 1.5
